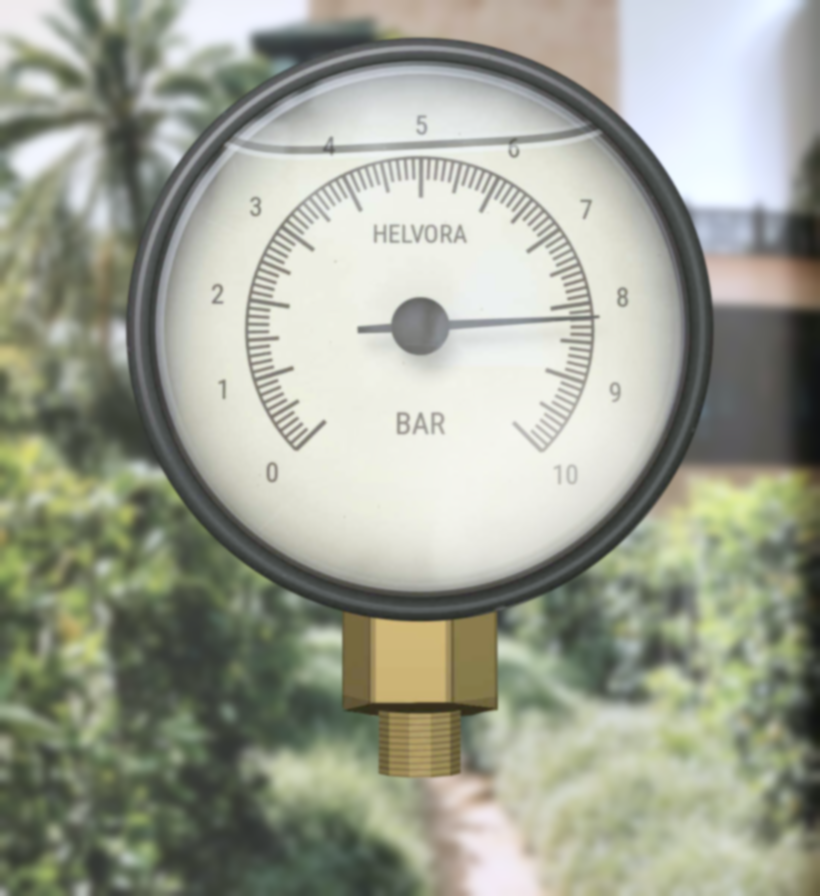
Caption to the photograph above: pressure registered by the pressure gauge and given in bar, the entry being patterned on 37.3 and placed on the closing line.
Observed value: 8.2
